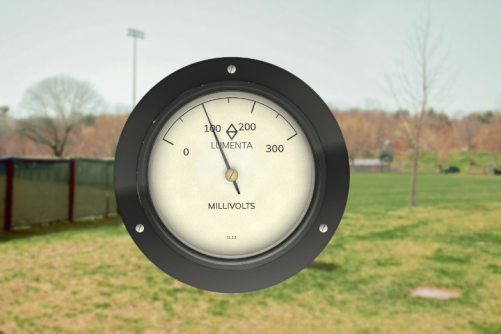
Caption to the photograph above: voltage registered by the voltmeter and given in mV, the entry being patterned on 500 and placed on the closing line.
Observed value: 100
